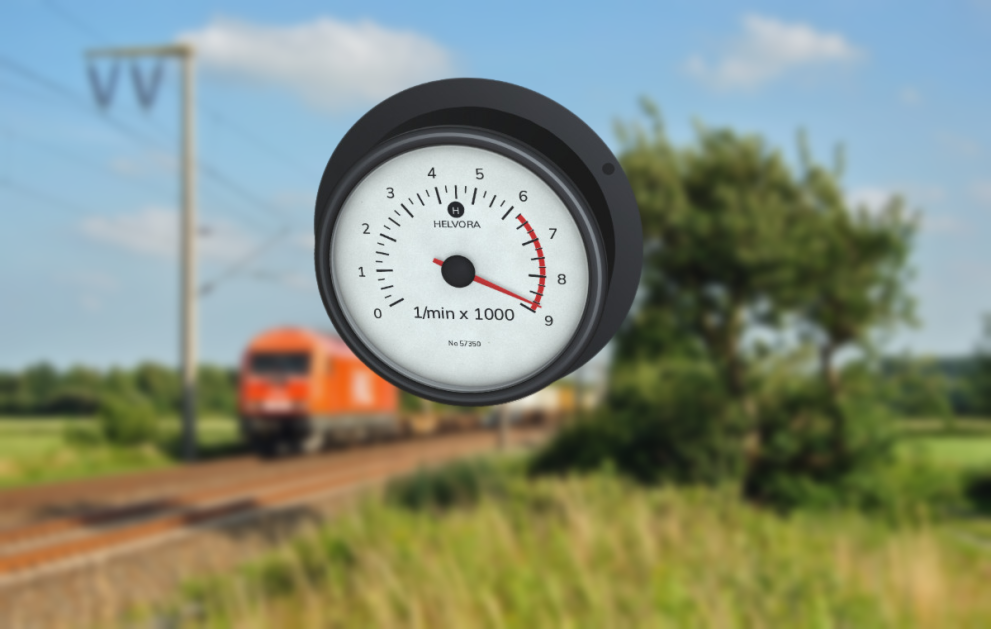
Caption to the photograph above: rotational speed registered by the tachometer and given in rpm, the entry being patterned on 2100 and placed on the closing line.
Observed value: 8750
